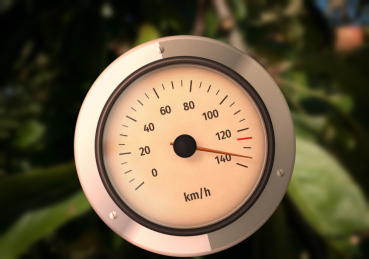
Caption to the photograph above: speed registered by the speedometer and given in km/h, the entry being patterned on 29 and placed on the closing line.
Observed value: 135
